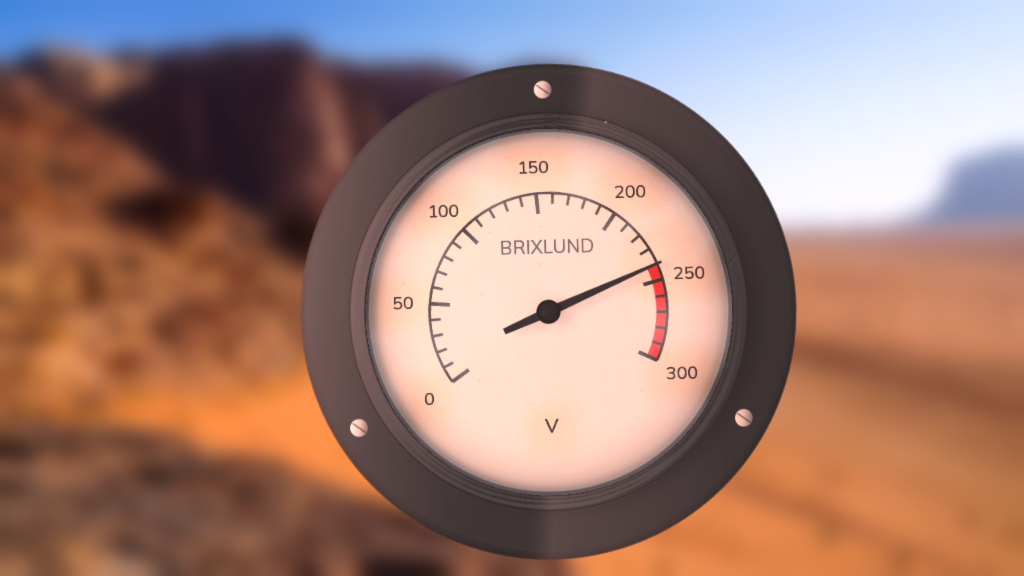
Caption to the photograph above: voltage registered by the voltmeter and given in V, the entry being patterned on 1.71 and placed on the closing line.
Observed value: 240
